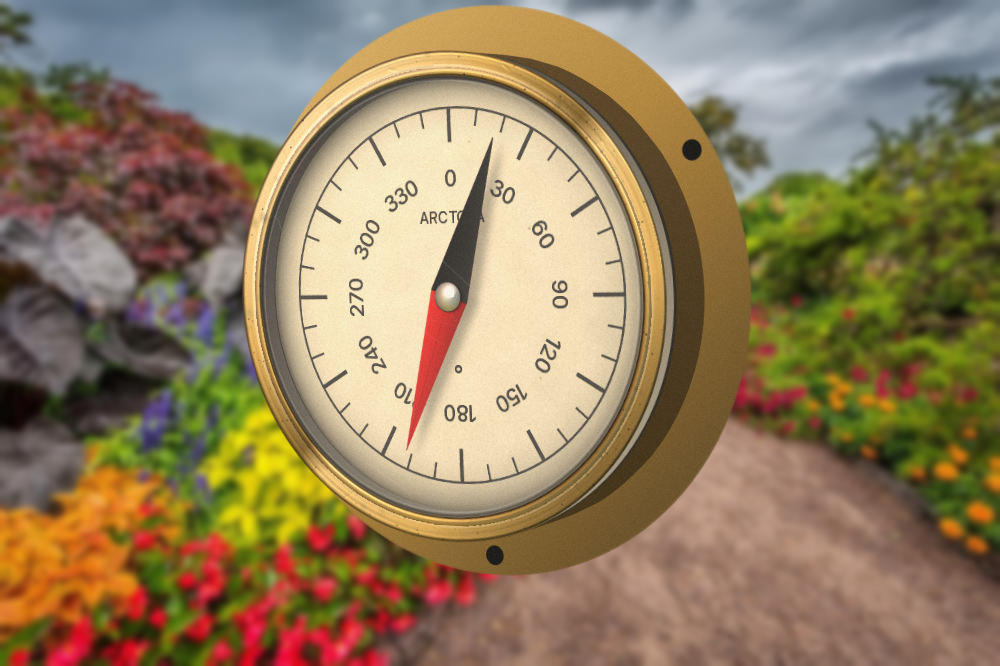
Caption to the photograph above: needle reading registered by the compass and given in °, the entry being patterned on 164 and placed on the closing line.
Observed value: 200
